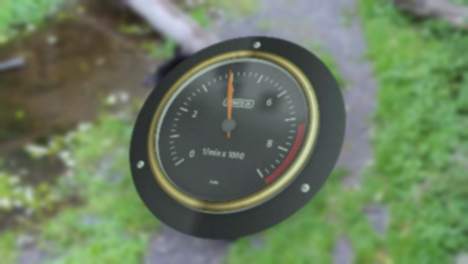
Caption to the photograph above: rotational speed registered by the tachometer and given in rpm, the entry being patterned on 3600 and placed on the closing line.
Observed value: 4000
